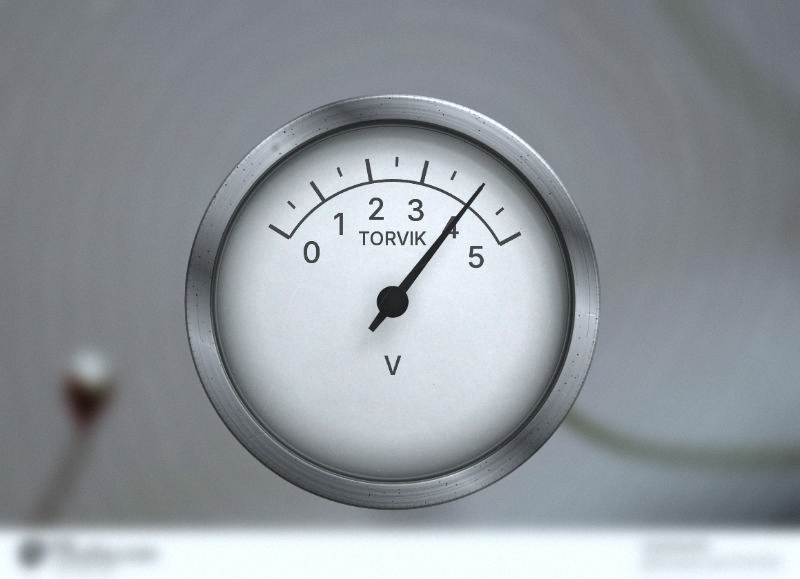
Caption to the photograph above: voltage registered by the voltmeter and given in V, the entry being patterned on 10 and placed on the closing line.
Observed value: 4
